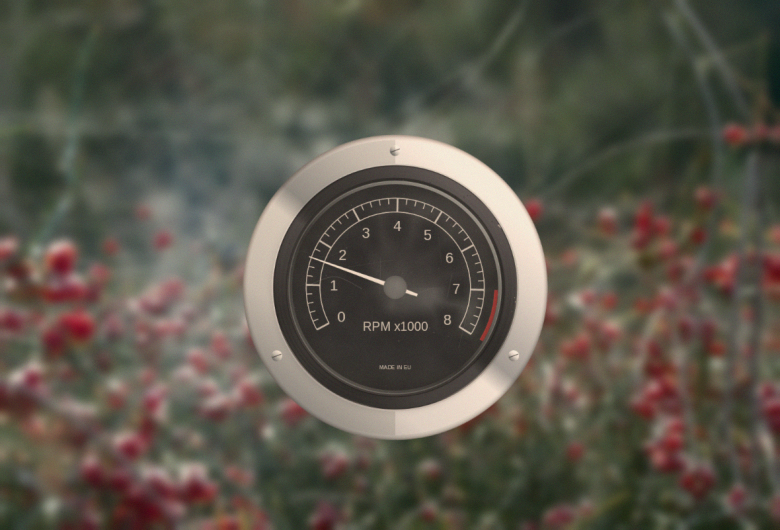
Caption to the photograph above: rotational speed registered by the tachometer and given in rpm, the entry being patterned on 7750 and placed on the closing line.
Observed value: 1600
